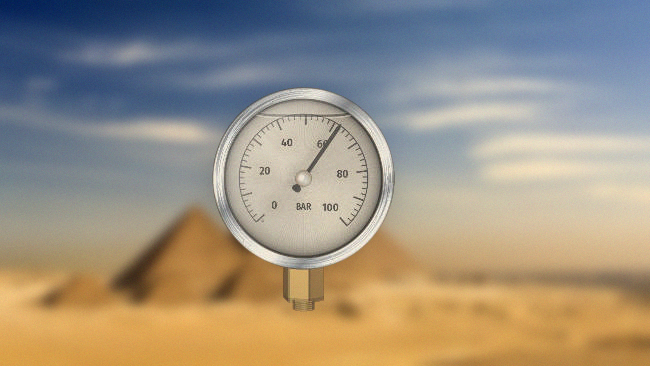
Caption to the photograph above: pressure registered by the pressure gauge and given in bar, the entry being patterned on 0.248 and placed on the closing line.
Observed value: 62
